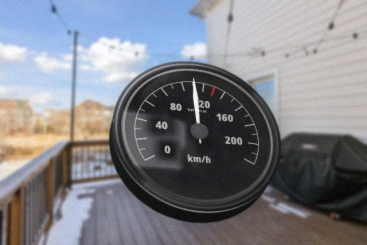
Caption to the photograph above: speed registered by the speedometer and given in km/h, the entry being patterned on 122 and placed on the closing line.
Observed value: 110
